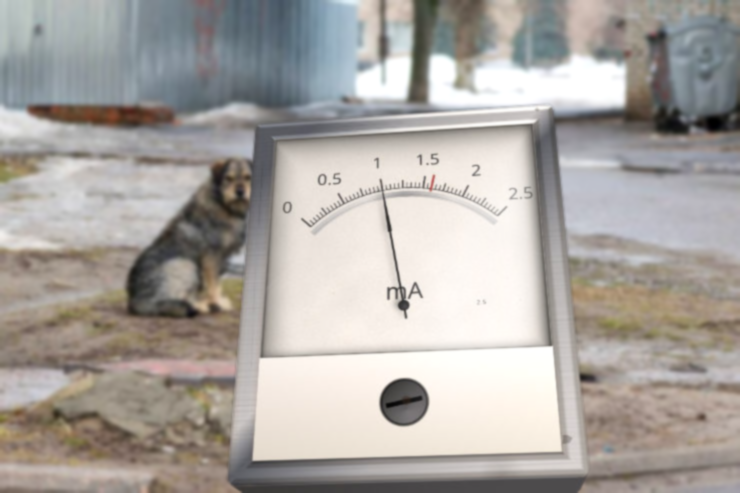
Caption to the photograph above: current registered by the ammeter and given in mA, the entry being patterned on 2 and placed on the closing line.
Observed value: 1
